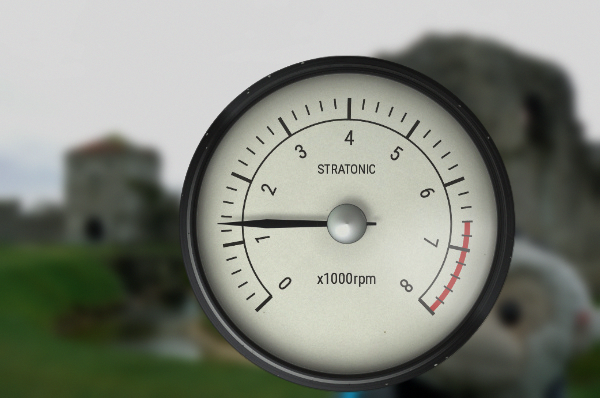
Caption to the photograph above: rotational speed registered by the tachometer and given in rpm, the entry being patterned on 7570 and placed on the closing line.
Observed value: 1300
